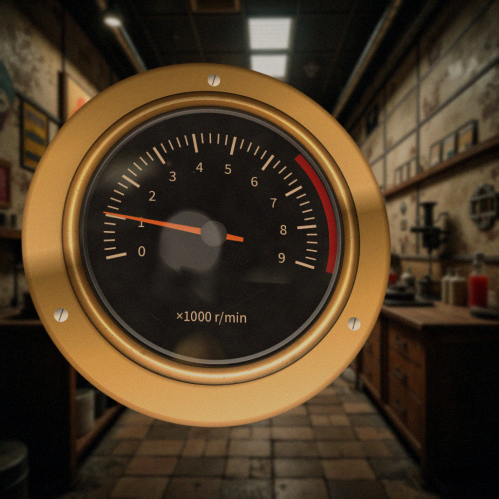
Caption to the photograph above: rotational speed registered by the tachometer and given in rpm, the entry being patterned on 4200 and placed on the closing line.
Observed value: 1000
